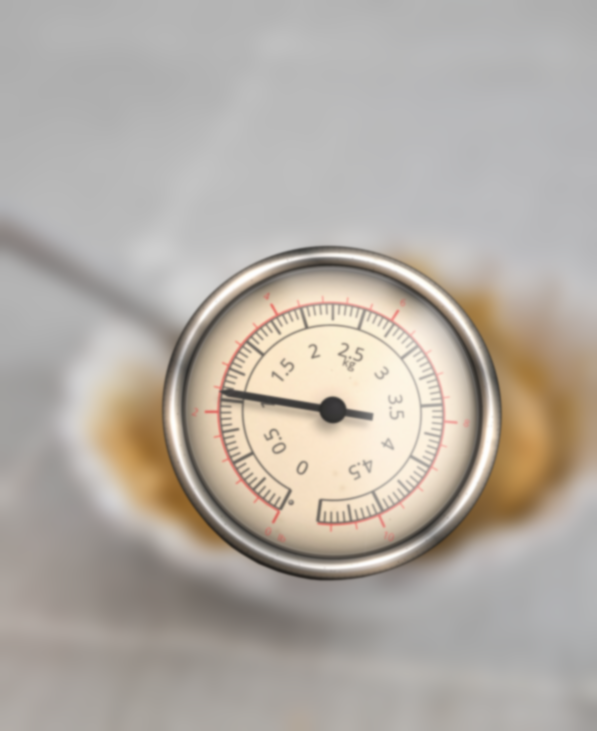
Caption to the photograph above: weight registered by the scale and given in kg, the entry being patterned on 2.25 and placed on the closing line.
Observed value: 1.05
